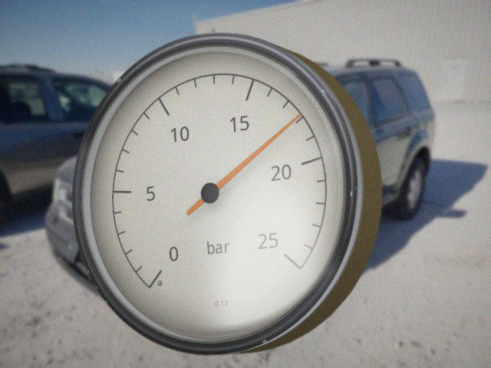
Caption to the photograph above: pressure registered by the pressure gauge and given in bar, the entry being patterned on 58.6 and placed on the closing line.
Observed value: 18
